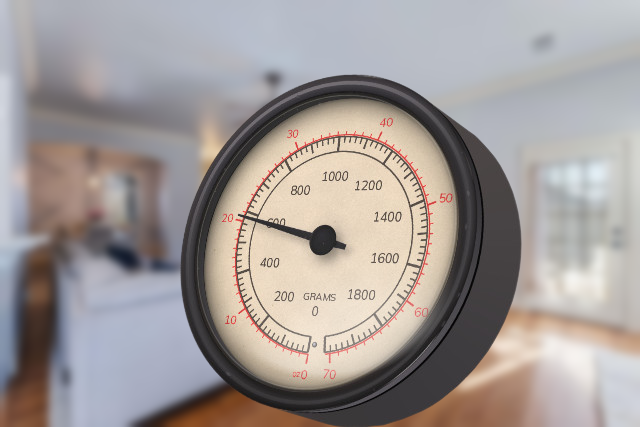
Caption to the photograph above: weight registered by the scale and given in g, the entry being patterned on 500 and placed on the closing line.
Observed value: 580
